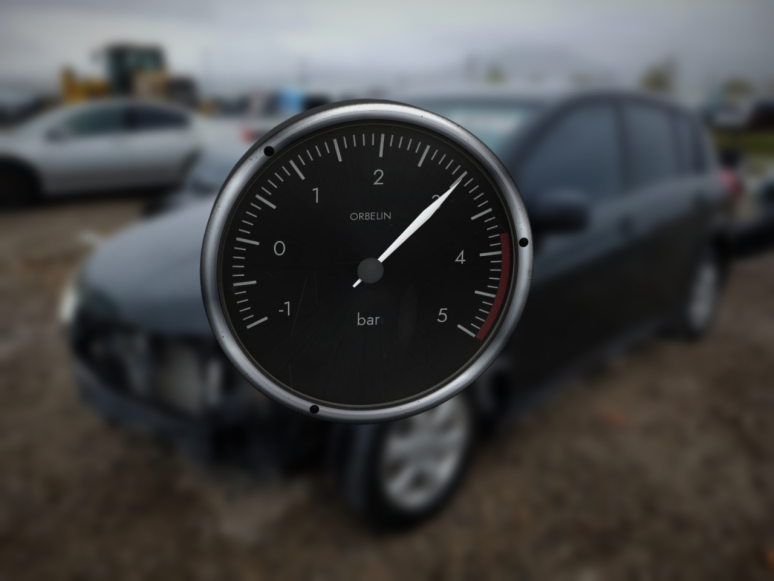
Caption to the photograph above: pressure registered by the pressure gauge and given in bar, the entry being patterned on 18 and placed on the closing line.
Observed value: 3
